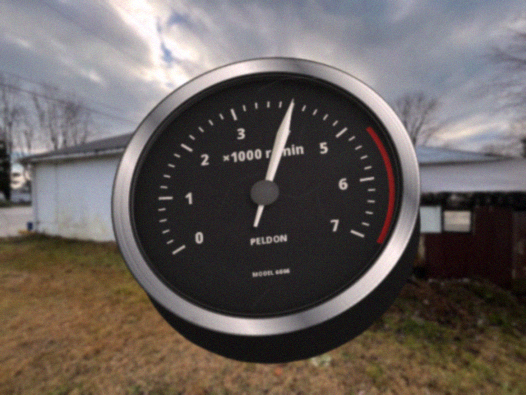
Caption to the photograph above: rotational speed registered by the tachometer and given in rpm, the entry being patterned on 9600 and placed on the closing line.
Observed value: 4000
